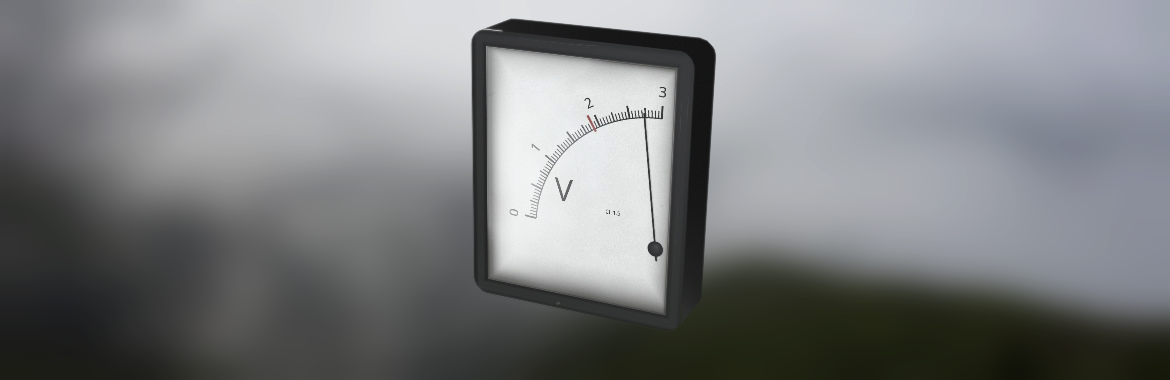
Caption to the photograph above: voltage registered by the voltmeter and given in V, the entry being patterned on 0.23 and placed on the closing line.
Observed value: 2.75
